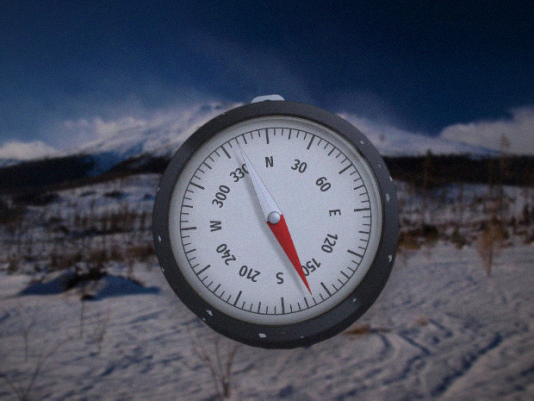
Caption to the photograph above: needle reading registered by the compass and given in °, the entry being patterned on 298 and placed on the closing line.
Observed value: 160
